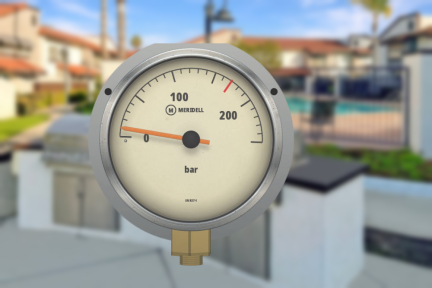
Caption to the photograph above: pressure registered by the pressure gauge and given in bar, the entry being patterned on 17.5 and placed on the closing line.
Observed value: 10
